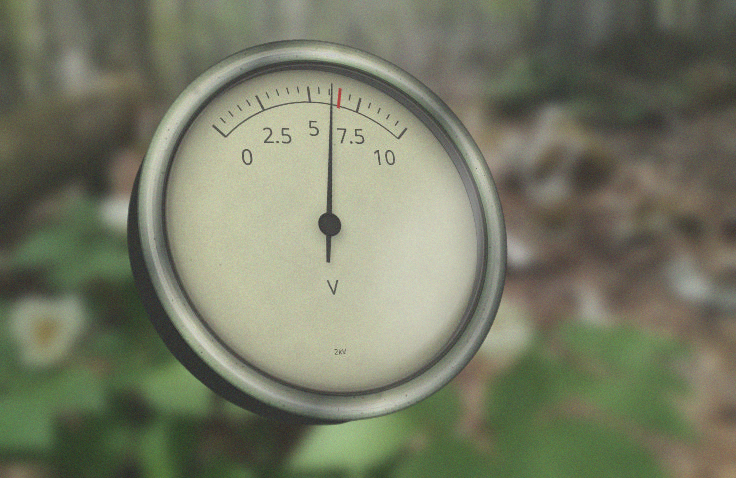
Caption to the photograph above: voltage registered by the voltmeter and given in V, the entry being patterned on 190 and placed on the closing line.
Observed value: 6
